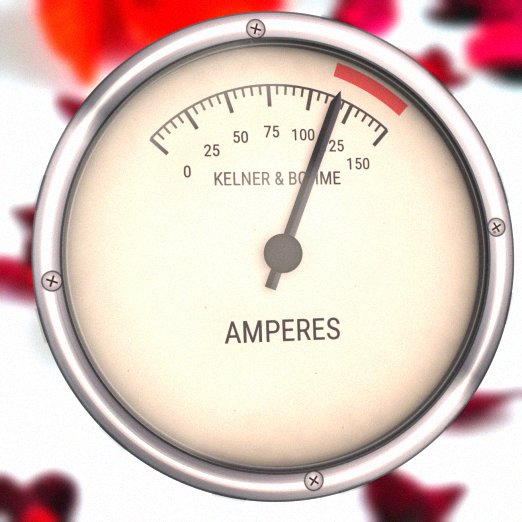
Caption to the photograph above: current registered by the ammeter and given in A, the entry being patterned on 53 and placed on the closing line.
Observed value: 115
